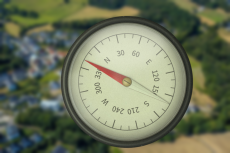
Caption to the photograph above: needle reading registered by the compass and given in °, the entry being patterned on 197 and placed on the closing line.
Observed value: 340
